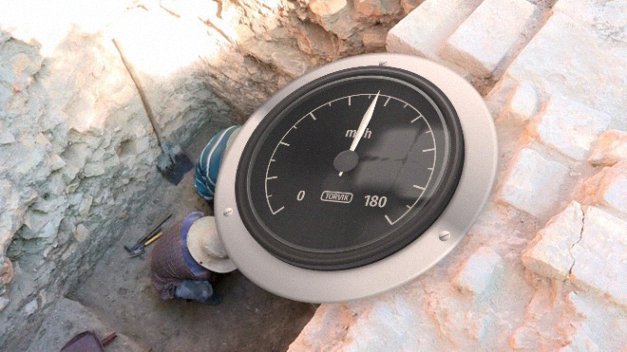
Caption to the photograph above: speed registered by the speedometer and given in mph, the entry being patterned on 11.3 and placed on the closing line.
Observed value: 95
